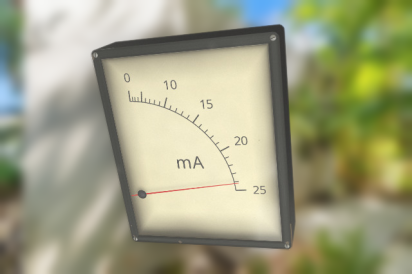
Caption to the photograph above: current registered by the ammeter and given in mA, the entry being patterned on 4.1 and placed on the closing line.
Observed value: 24
